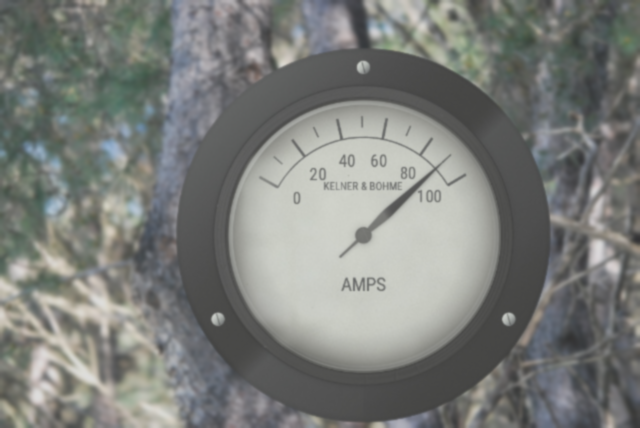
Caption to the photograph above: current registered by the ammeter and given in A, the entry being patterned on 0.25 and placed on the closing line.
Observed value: 90
